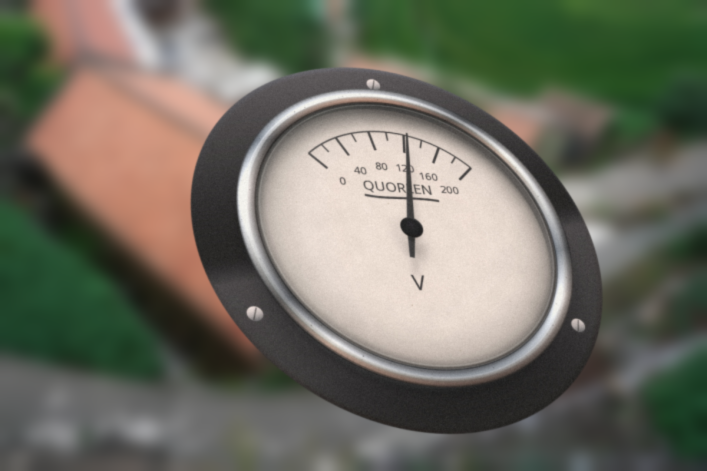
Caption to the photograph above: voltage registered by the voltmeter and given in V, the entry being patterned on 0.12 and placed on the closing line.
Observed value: 120
